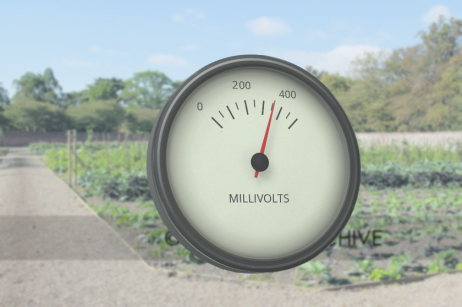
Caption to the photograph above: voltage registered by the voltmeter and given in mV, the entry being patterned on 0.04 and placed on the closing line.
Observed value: 350
